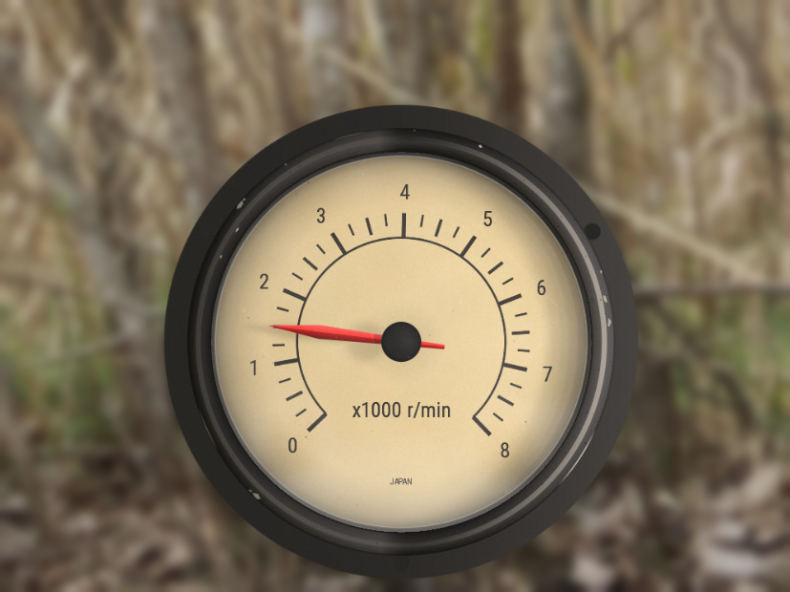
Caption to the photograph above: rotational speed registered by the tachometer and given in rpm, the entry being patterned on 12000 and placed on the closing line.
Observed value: 1500
